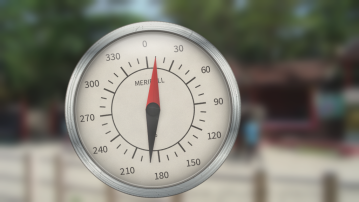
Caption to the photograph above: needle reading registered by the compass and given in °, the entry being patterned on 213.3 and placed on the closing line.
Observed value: 10
